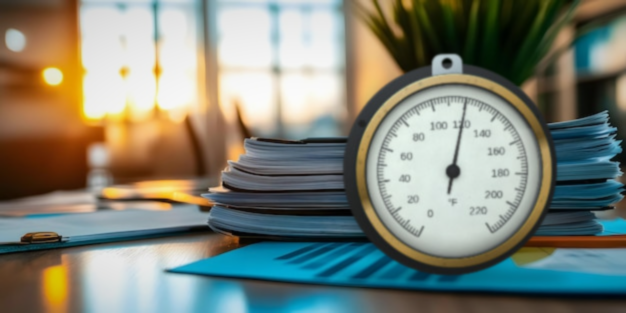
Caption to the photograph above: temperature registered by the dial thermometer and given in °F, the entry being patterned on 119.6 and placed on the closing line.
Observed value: 120
